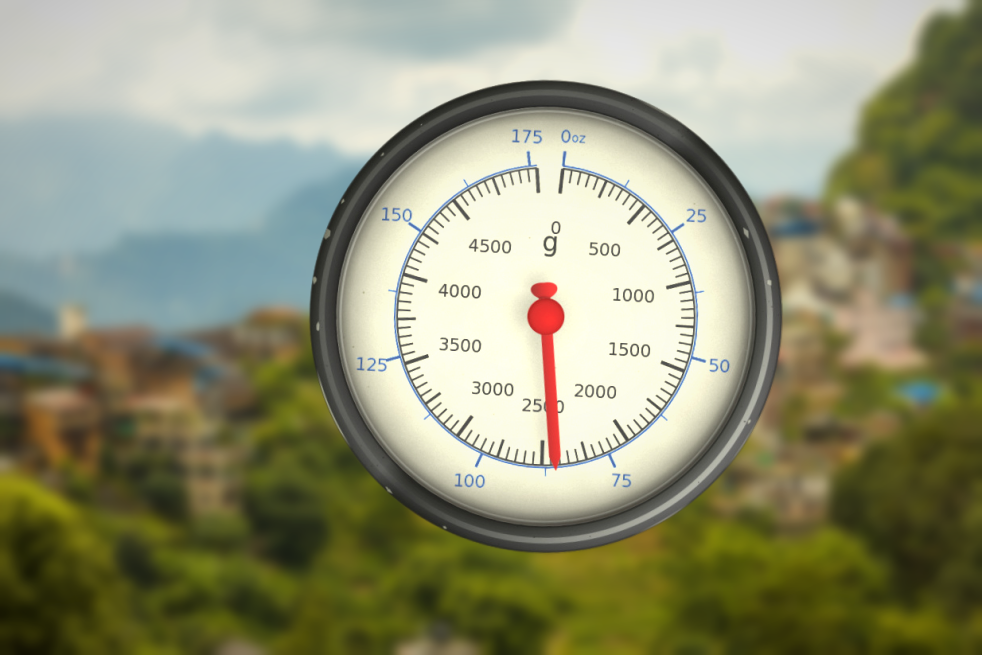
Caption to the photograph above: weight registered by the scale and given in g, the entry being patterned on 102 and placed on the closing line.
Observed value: 2425
